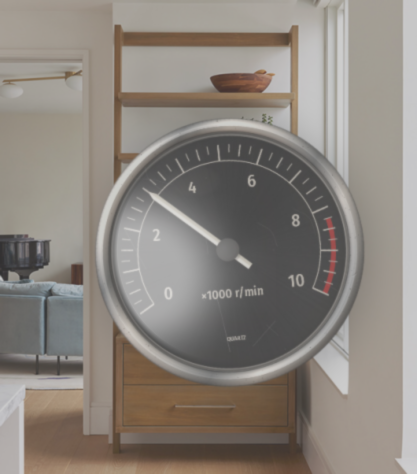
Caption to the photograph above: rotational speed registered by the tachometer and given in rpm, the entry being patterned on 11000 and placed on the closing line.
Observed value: 3000
